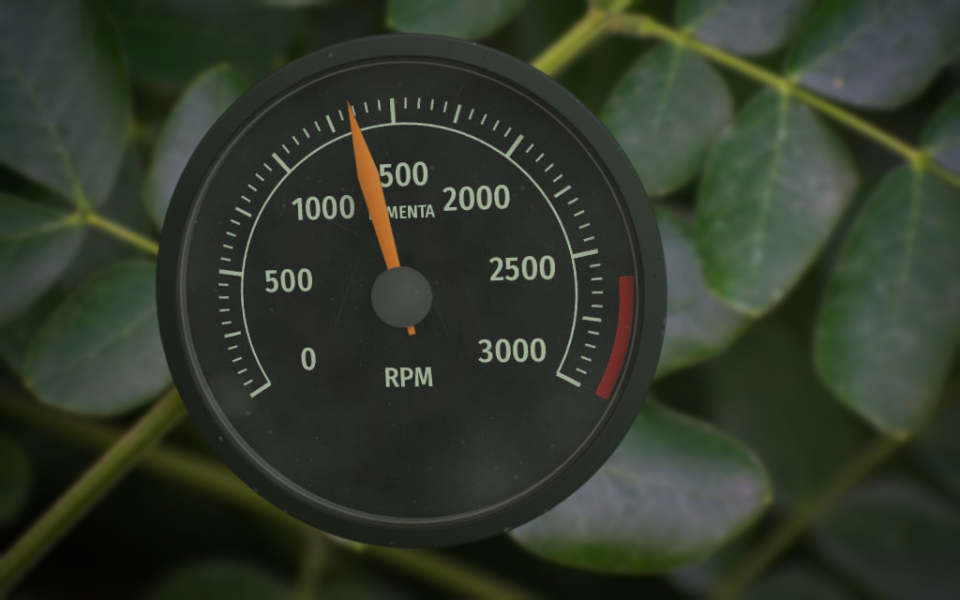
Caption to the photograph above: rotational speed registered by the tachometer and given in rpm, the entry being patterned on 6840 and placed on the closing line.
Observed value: 1350
